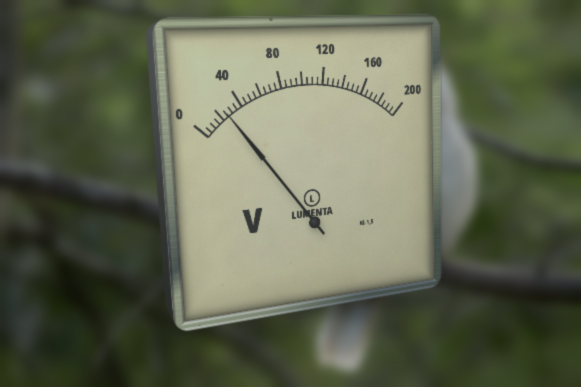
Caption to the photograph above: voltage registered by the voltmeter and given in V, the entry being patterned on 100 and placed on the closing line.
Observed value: 25
